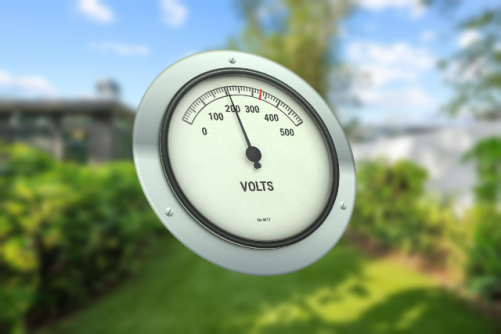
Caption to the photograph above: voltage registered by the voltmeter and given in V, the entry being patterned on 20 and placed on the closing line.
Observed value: 200
